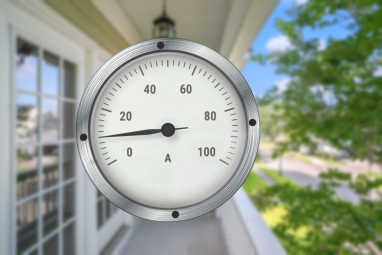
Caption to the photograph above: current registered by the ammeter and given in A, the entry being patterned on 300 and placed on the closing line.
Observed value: 10
